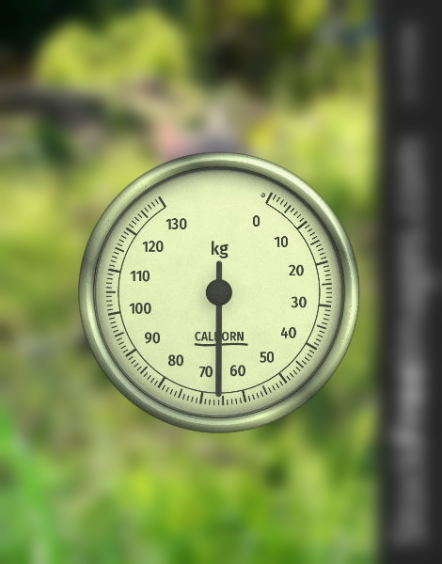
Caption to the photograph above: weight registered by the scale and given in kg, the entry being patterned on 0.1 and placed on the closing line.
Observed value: 66
